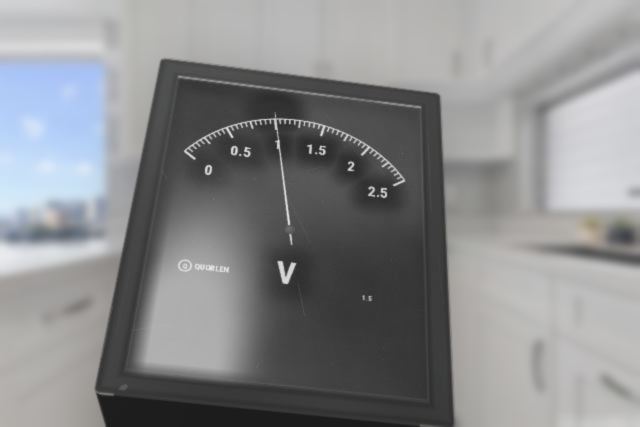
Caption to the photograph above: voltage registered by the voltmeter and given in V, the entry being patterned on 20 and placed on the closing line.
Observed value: 1
